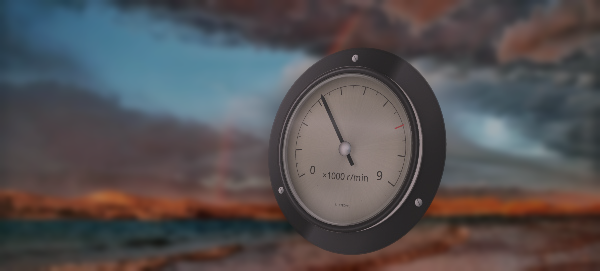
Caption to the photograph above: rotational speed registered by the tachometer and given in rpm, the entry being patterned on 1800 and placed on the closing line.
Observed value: 3250
